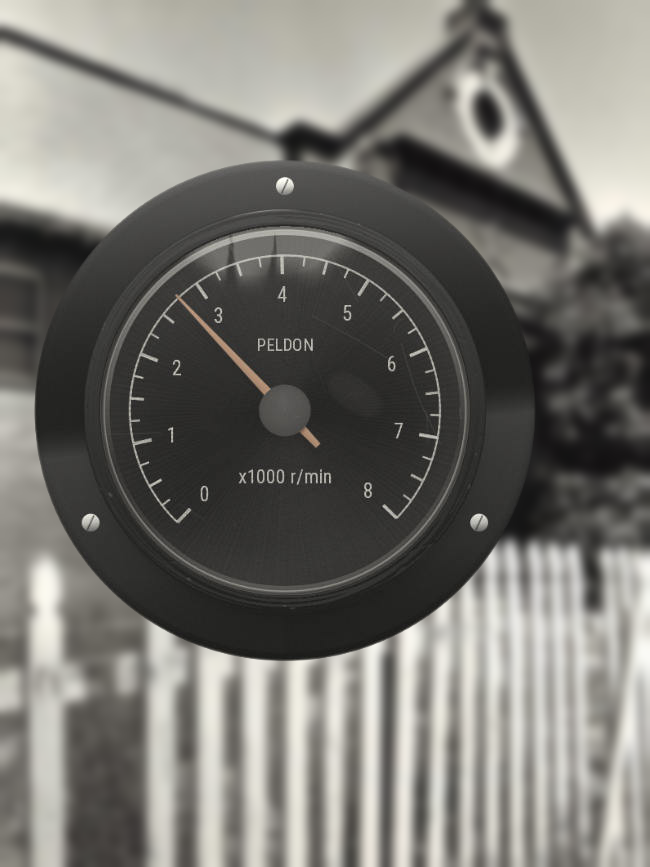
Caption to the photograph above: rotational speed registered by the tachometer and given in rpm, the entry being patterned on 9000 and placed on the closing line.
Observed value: 2750
